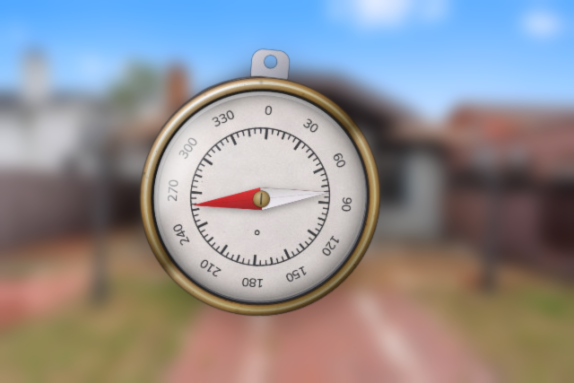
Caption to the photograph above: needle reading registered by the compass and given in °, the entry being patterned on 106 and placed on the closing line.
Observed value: 260
